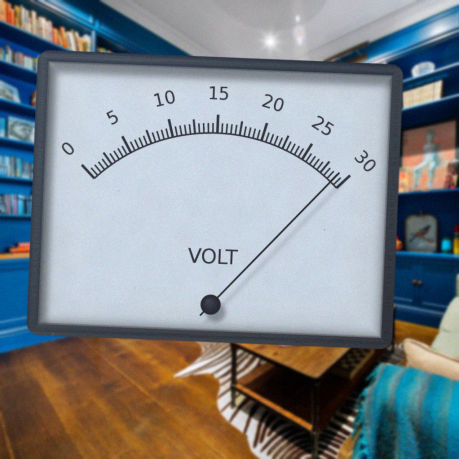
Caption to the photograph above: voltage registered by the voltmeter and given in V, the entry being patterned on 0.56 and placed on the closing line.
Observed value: 29
